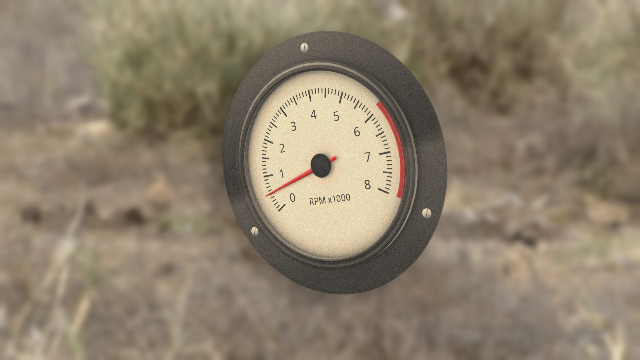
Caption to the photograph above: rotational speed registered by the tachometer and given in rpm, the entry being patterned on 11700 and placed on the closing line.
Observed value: 500
